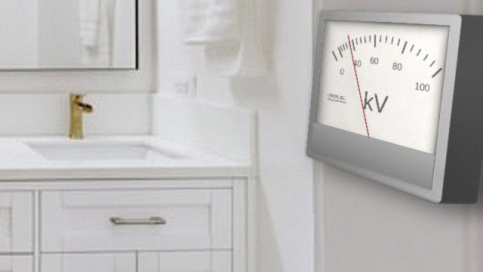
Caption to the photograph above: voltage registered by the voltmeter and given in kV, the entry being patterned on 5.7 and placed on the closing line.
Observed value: 40
